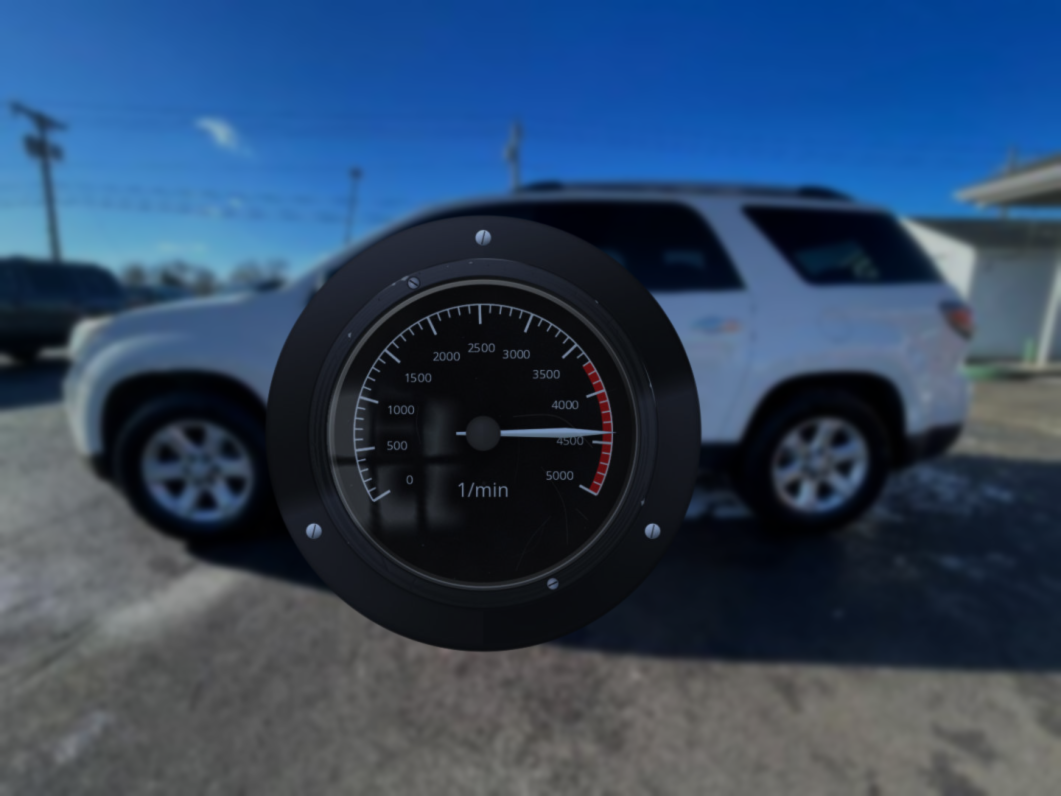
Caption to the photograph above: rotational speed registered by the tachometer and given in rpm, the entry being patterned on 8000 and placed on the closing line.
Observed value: 4400
